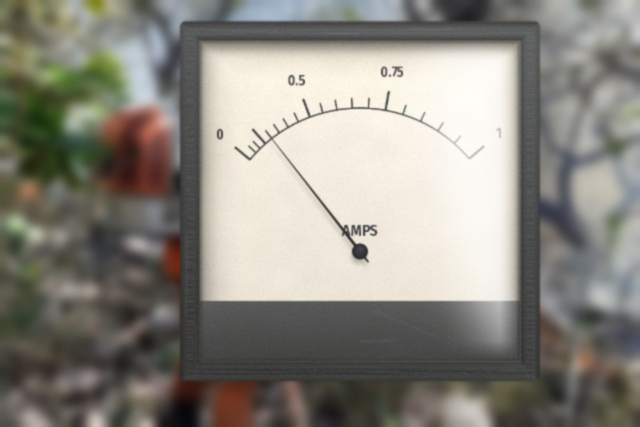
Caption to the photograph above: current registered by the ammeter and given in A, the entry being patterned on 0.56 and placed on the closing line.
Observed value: 0.3
